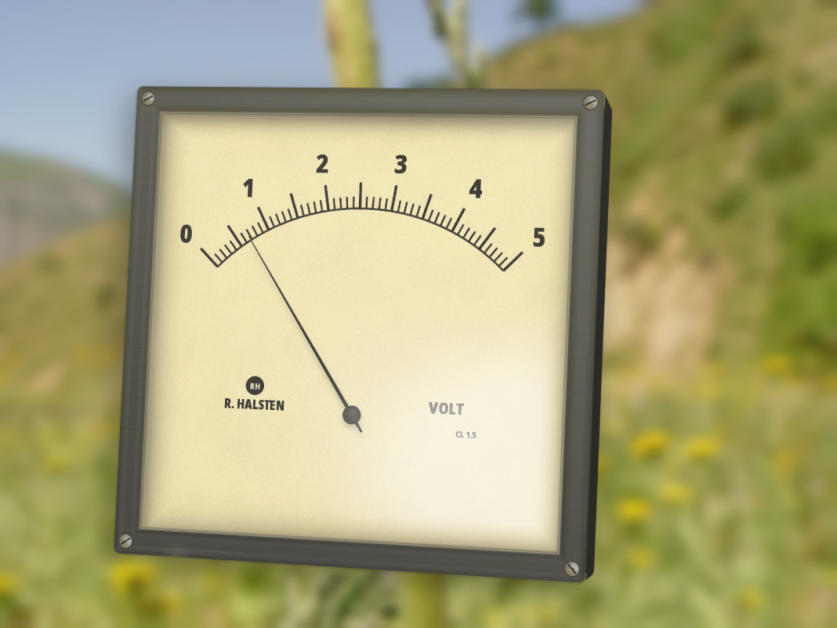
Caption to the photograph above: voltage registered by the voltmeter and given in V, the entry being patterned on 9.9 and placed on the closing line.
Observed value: 0.7
